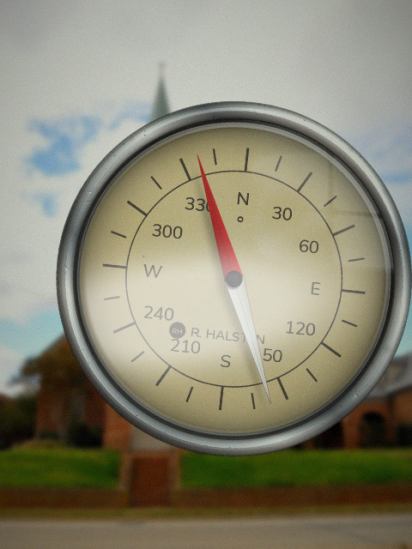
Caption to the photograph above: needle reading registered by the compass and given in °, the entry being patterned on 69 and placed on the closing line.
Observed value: 337.5
